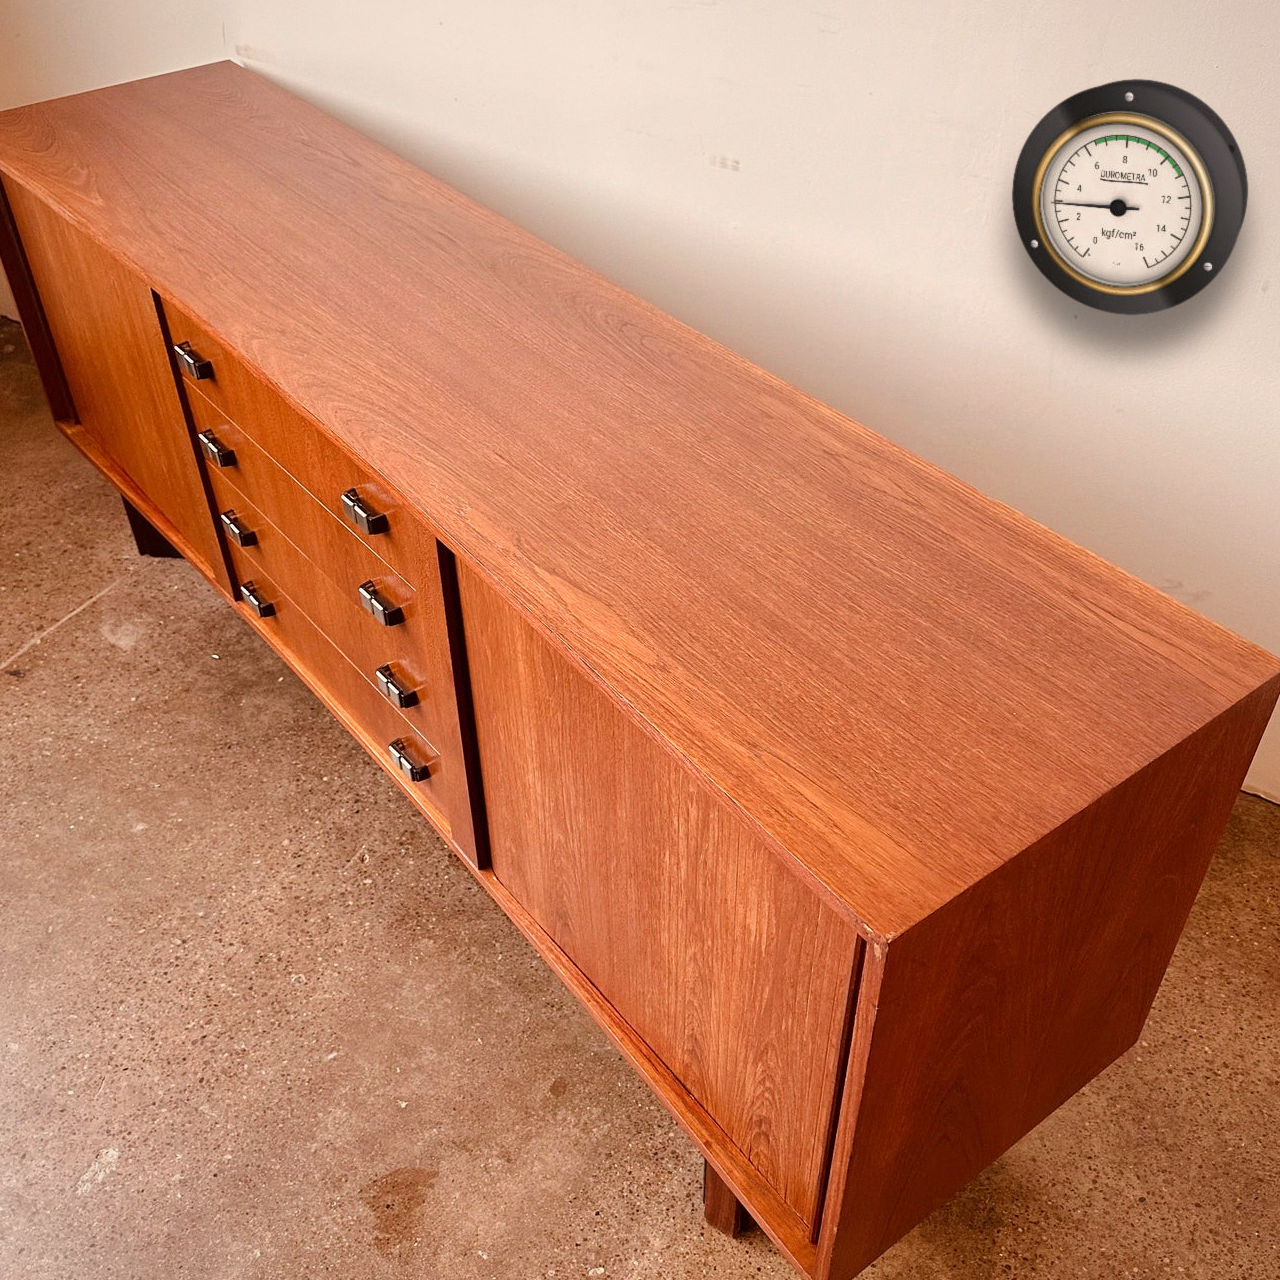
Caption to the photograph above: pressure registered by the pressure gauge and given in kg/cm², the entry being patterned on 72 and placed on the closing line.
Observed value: 3
